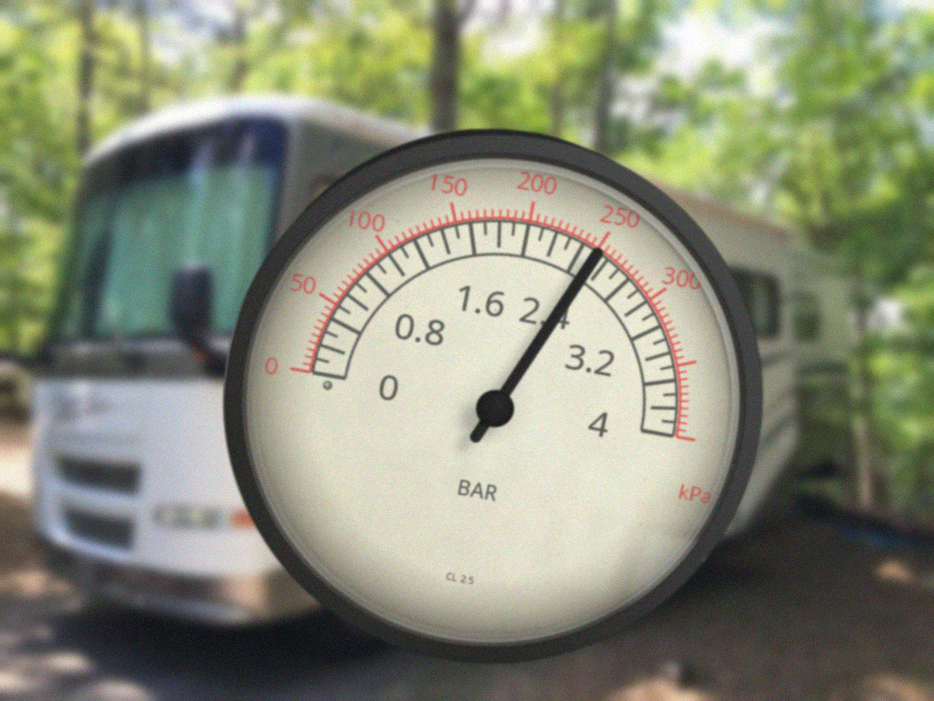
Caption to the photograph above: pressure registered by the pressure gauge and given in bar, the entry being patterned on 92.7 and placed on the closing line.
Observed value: 2.5
